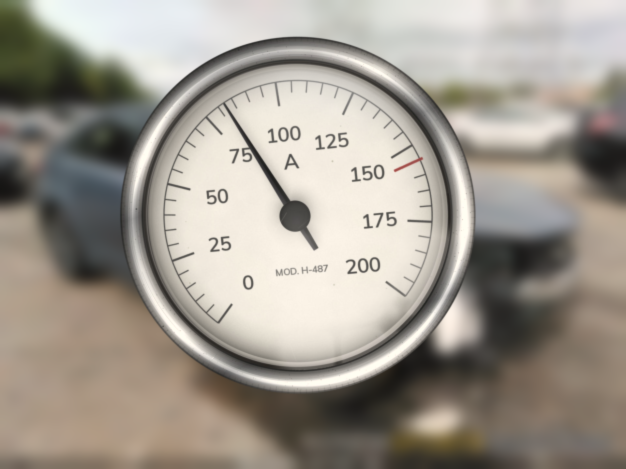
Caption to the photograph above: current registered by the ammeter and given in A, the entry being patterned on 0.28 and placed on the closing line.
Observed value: 82.5
